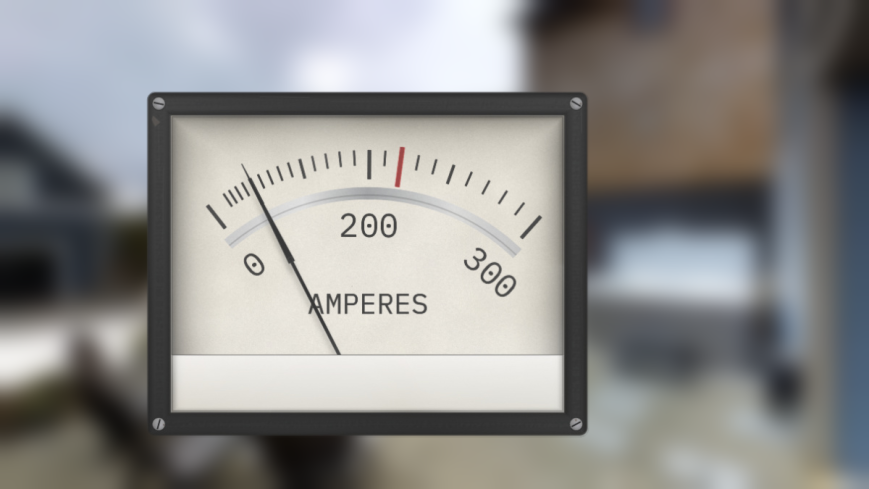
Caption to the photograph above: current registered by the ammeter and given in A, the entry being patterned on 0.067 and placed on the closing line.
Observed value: 100
